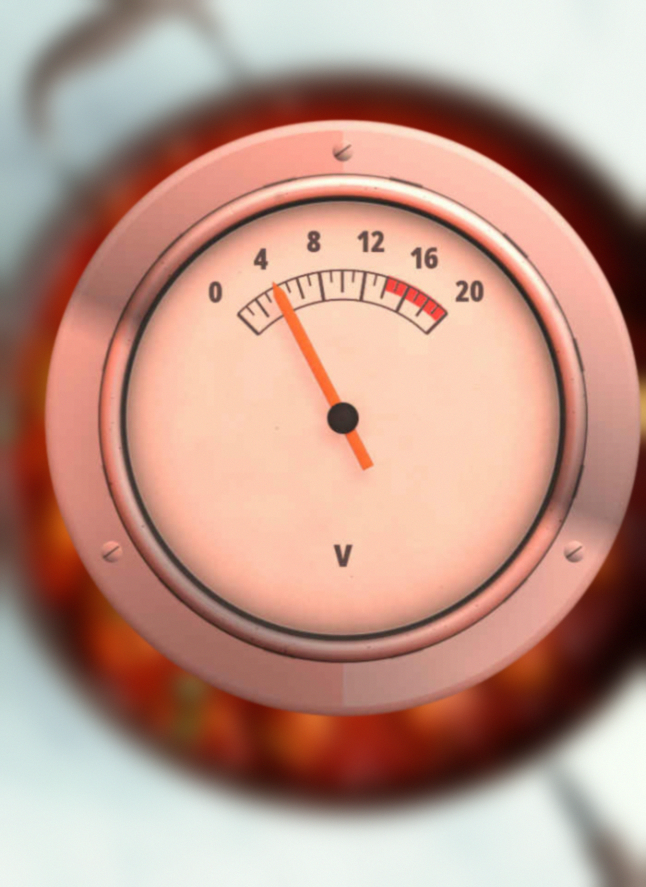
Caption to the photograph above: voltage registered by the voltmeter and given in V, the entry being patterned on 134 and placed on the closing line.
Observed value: 4
